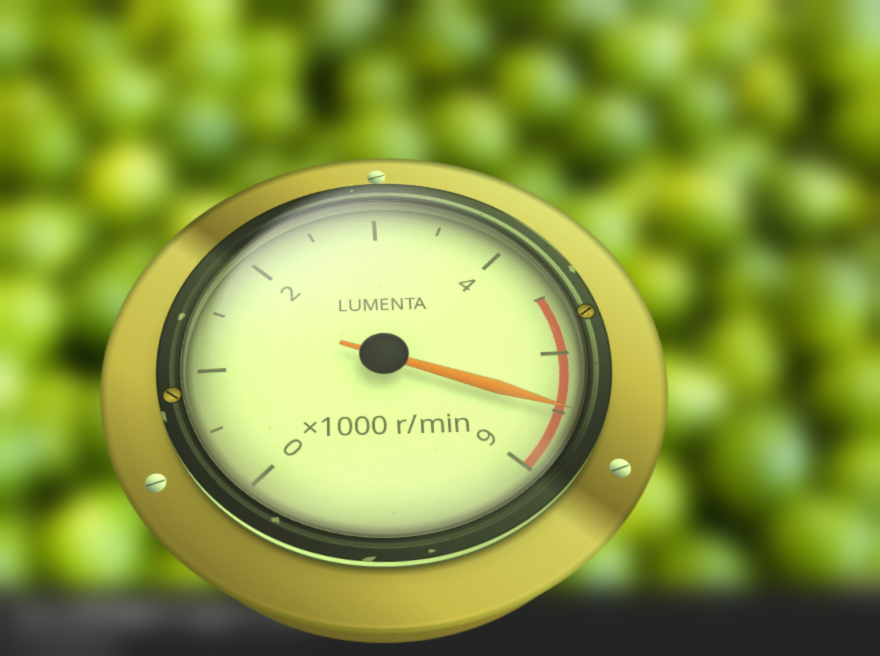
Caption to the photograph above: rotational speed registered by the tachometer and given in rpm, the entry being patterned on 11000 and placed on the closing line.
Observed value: 5500
